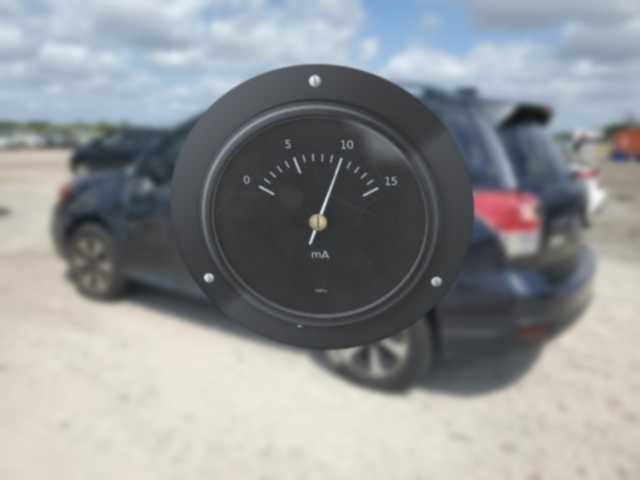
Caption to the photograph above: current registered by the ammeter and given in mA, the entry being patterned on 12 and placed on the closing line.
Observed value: 10
